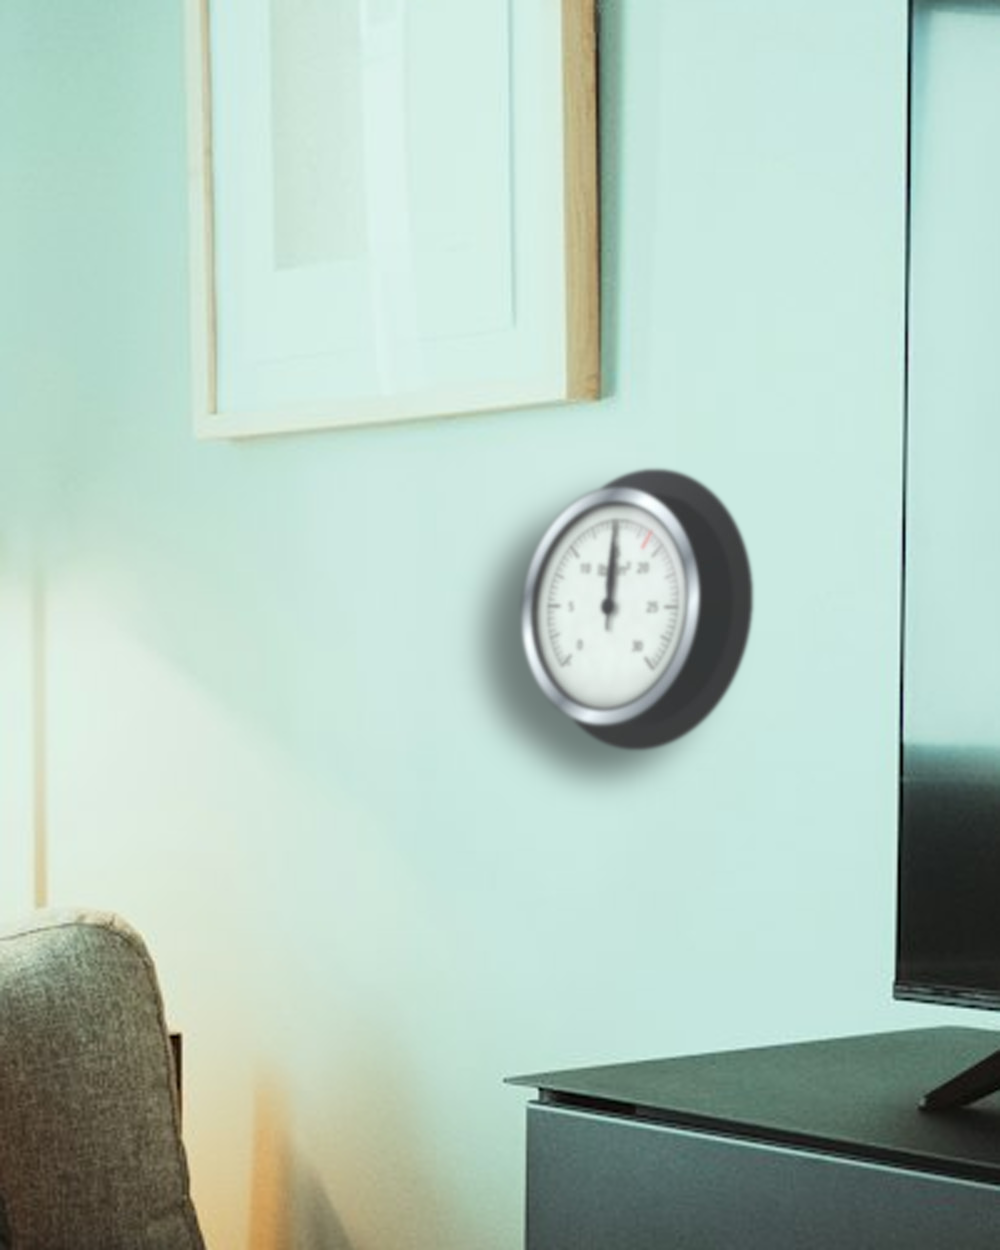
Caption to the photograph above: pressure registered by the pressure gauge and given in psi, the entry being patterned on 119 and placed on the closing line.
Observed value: 15
